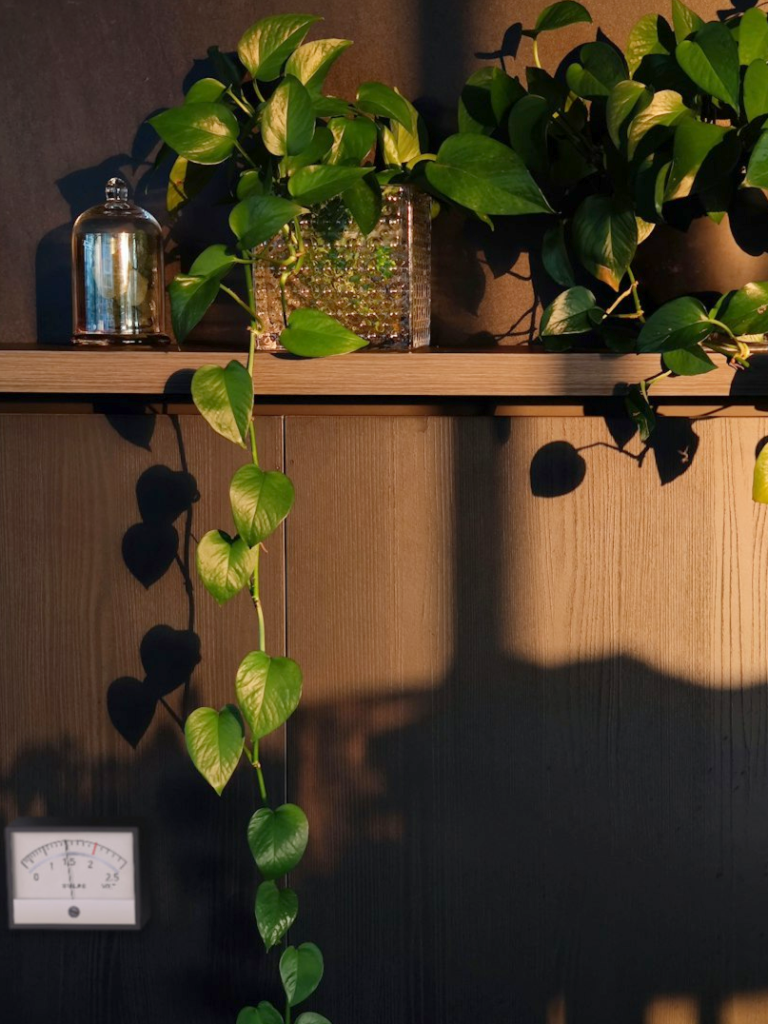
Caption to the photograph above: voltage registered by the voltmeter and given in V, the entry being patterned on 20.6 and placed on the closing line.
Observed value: 1.5
